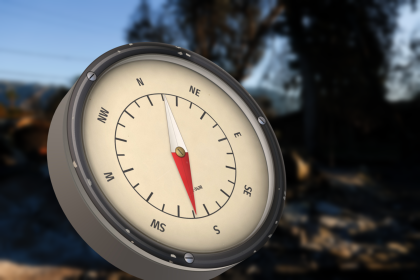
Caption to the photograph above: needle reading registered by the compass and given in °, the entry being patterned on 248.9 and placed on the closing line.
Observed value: 195
